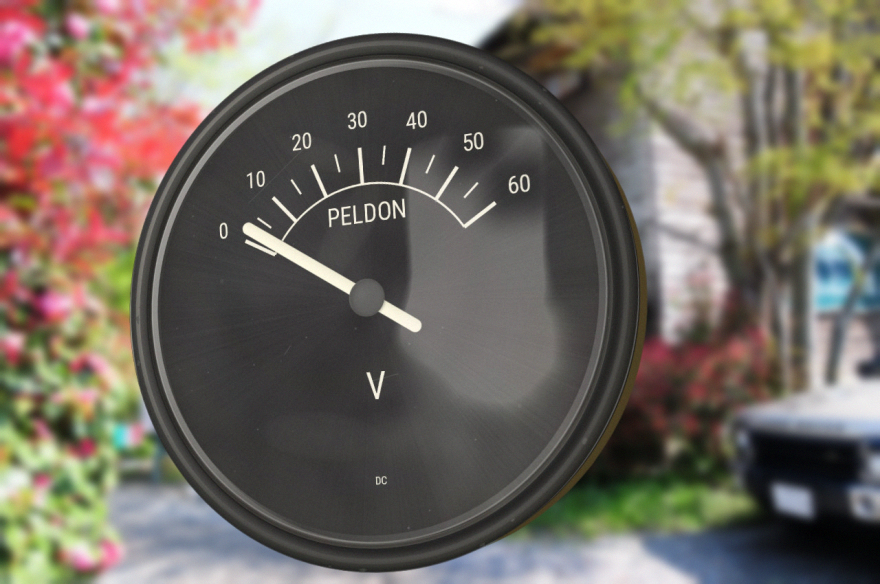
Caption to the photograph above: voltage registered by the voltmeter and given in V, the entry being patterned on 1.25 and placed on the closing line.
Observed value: 2.5
